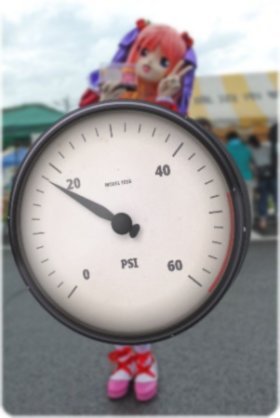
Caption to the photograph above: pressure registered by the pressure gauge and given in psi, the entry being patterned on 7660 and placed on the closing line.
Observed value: 18
